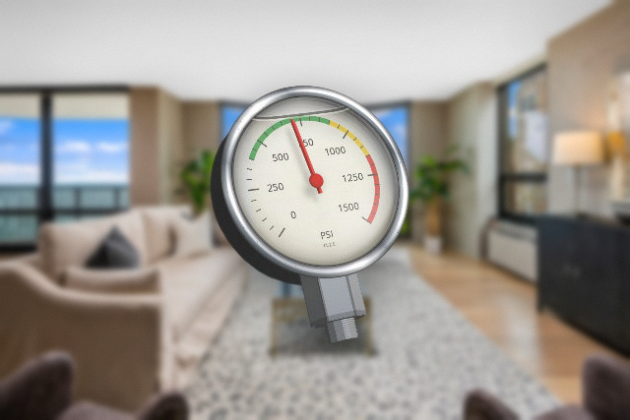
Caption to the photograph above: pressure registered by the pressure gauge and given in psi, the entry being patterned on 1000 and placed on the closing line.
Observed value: 700
